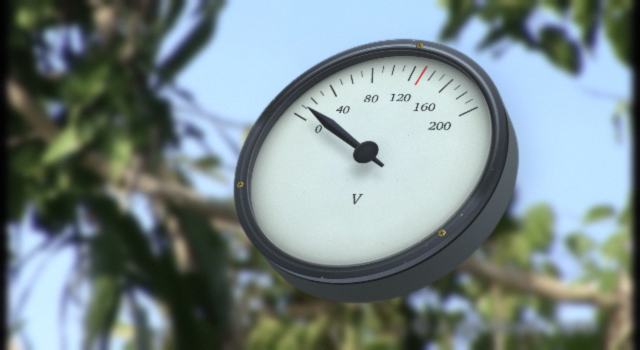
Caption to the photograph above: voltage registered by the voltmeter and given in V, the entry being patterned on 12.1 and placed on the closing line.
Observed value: 10
